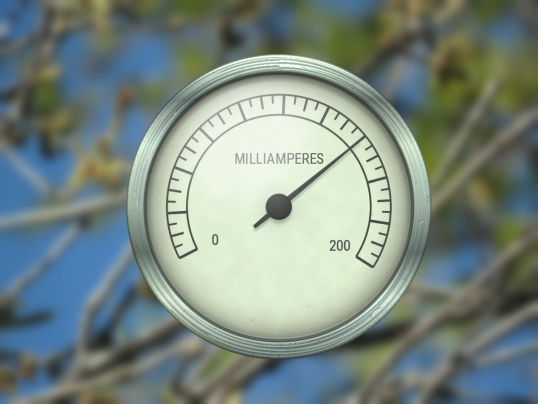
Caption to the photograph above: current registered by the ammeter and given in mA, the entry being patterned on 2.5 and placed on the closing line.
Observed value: 140
